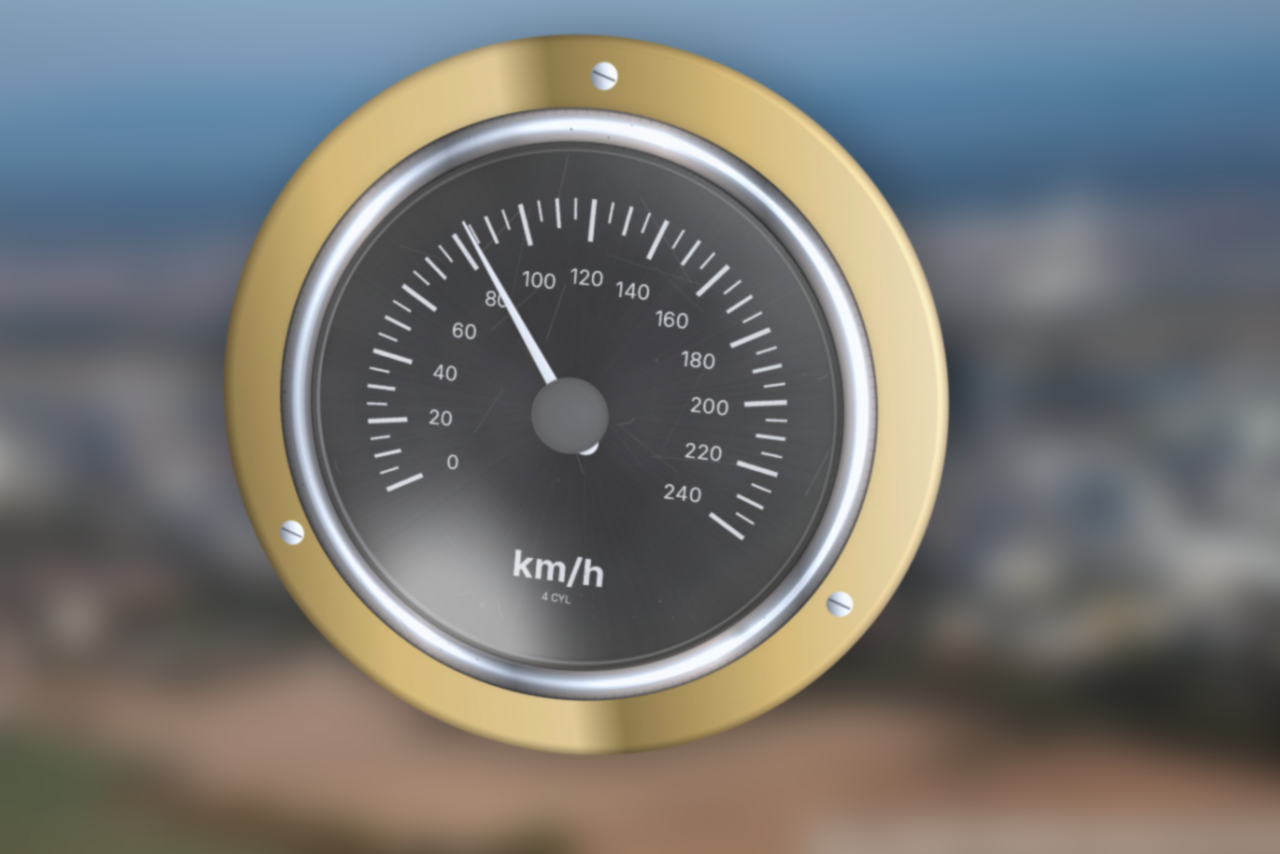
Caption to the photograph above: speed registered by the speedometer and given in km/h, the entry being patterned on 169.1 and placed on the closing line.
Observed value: 85
